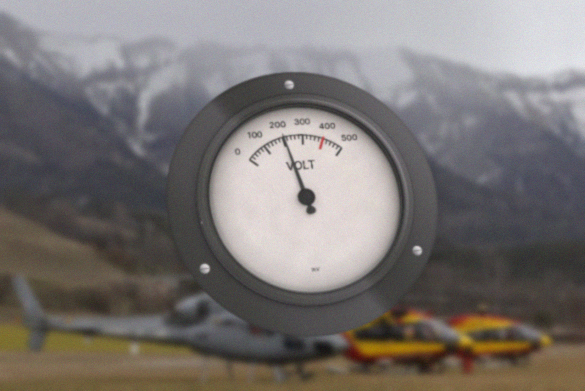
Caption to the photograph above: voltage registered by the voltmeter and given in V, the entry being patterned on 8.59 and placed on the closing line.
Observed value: 200
